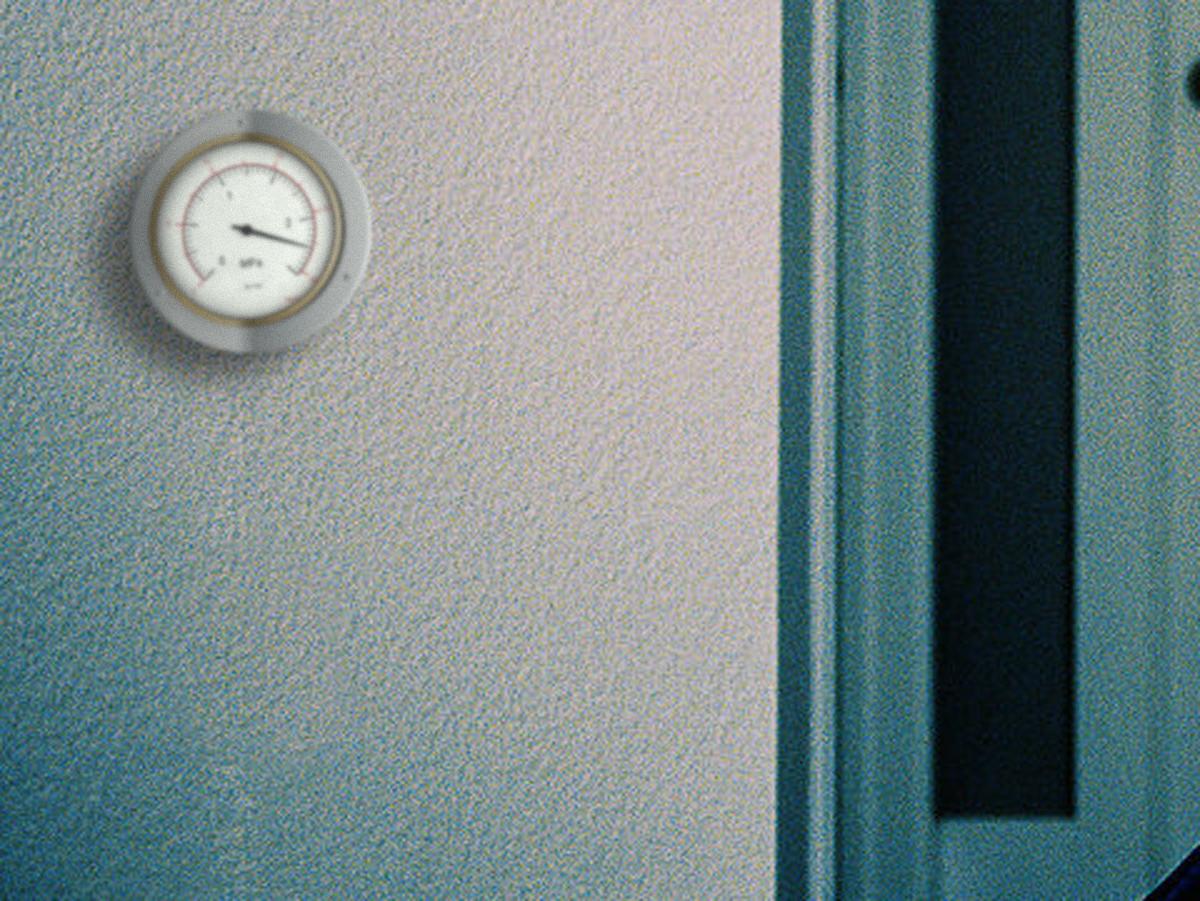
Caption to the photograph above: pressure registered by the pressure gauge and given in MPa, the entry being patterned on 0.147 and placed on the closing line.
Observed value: 2.25
